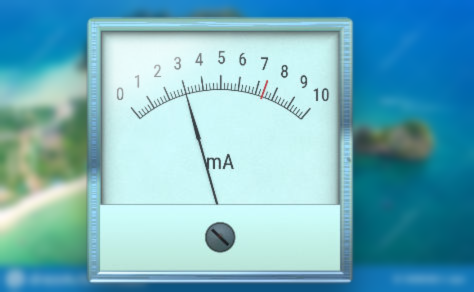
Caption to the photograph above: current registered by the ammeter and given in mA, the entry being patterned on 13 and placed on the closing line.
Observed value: 3
